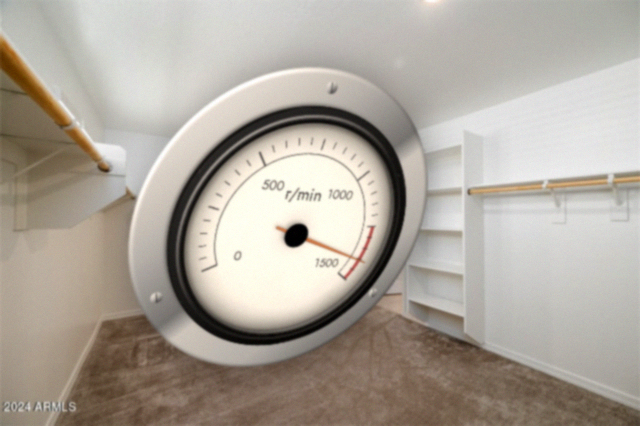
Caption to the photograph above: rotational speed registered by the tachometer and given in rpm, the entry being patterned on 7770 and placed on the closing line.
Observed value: 1400
